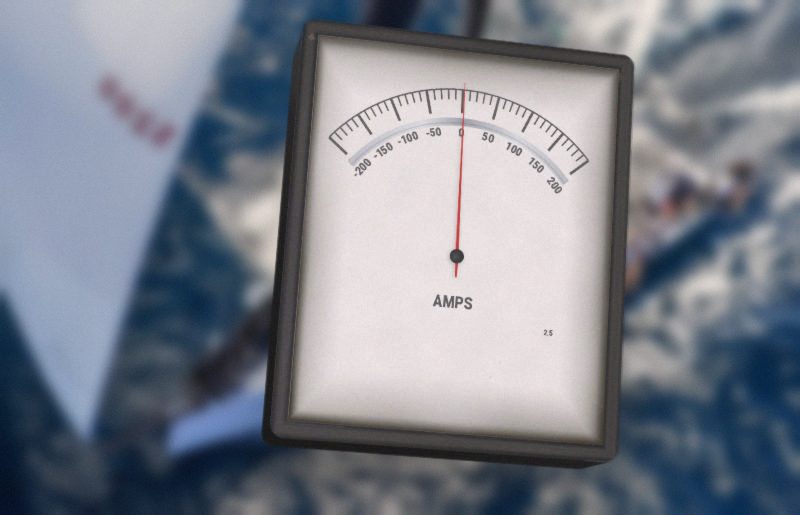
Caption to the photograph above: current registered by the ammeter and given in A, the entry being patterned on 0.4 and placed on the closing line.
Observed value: 0
